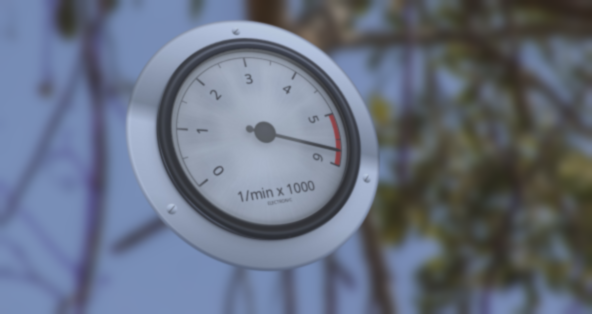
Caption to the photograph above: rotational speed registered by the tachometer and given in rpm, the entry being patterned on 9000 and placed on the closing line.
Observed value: 5750
